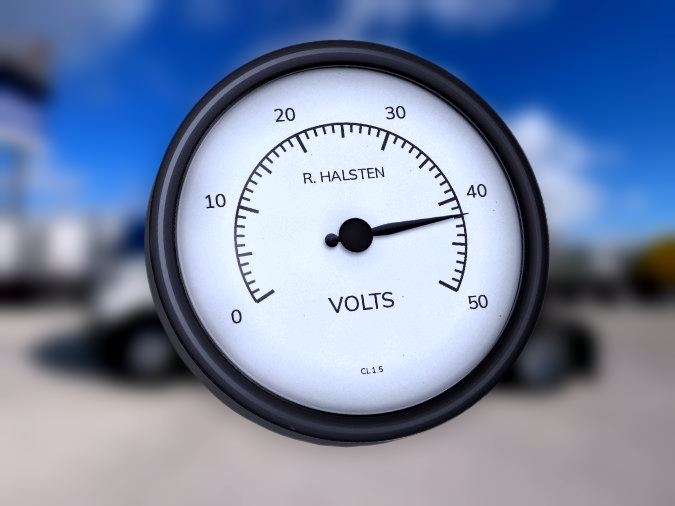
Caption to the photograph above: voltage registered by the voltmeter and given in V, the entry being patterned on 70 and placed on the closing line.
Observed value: 42
